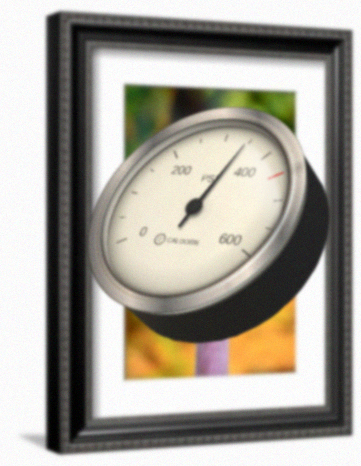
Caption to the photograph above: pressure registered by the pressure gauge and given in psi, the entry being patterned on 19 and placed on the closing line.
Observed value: 350
